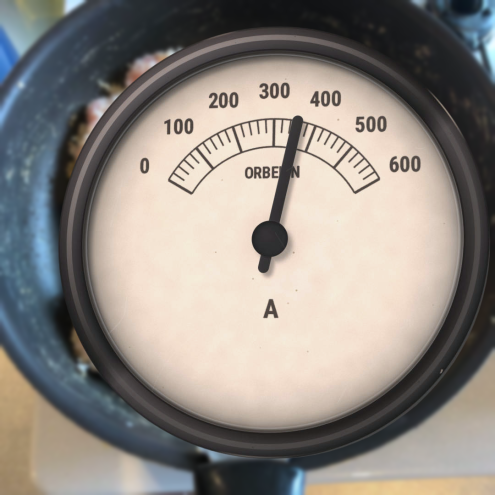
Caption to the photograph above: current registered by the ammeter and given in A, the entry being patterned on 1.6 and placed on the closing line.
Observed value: 360
